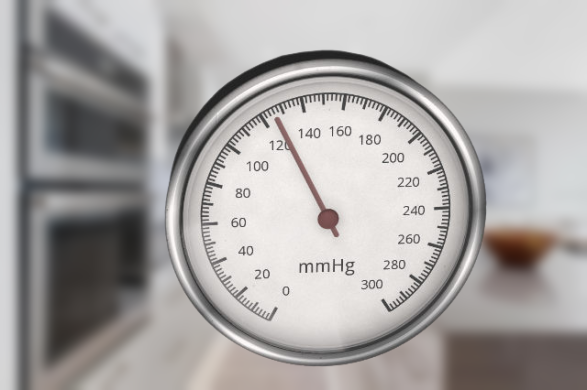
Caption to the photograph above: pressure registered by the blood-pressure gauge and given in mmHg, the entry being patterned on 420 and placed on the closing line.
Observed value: 126
